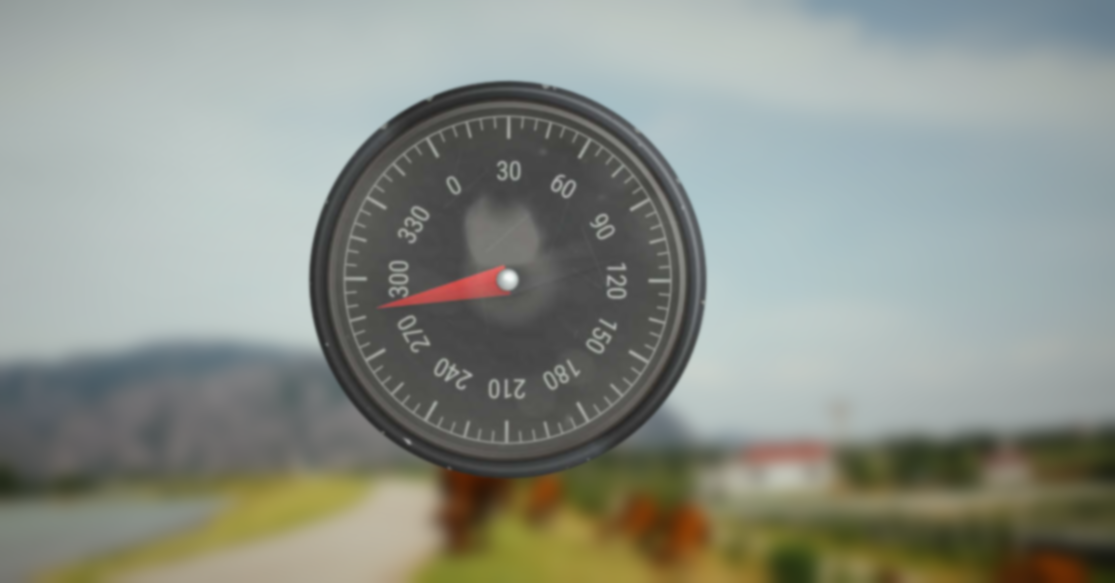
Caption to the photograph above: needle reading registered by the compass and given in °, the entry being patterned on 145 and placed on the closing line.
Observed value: 287.5
